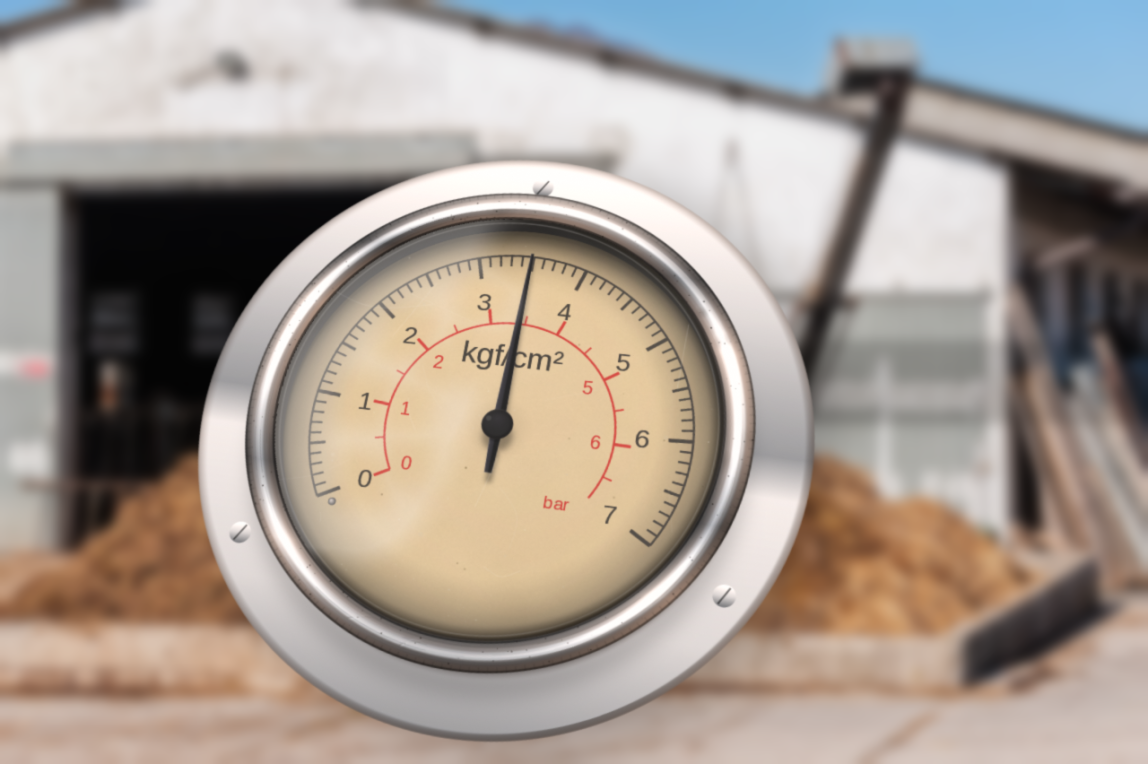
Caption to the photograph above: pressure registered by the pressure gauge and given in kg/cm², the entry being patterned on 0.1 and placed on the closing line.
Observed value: 3.5
